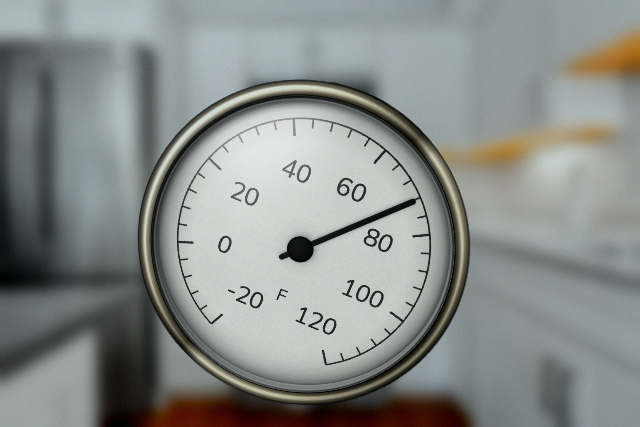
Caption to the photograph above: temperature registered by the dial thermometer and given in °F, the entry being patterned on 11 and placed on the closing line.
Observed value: 72
